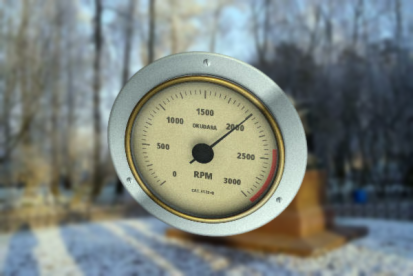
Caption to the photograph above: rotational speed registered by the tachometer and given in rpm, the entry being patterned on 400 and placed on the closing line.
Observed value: 2000
